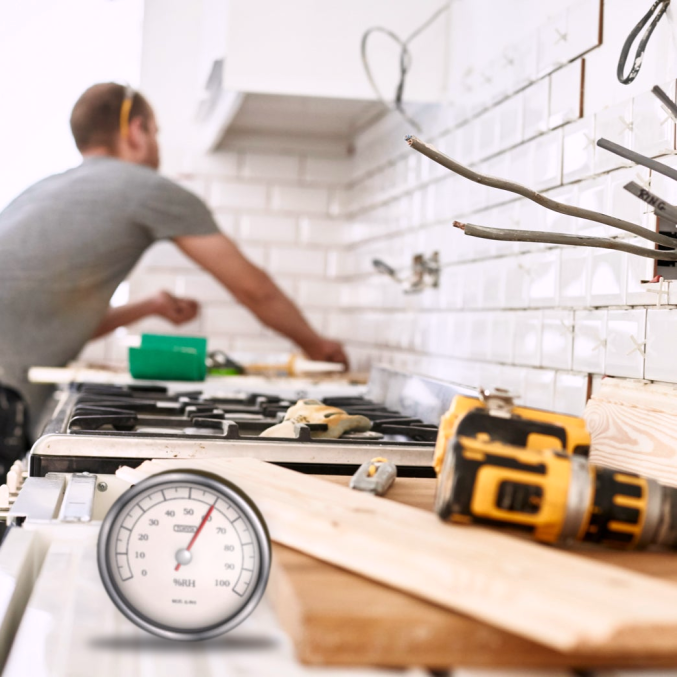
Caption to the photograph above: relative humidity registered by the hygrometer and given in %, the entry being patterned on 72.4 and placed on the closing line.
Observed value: 60
